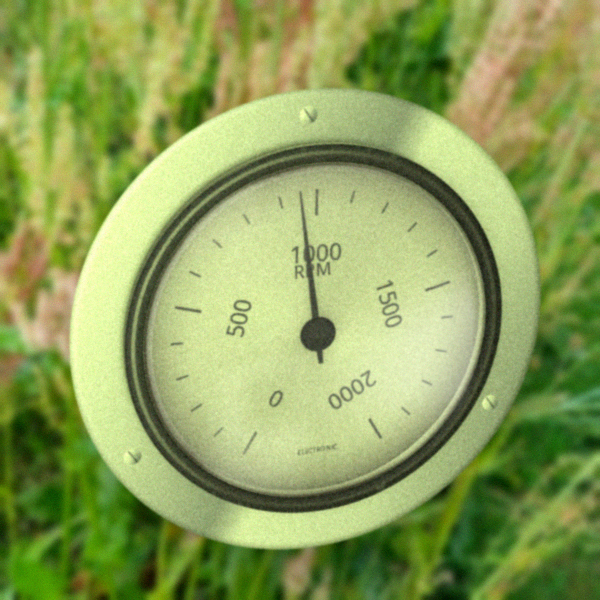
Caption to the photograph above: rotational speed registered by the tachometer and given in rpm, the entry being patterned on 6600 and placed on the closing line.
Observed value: 950
